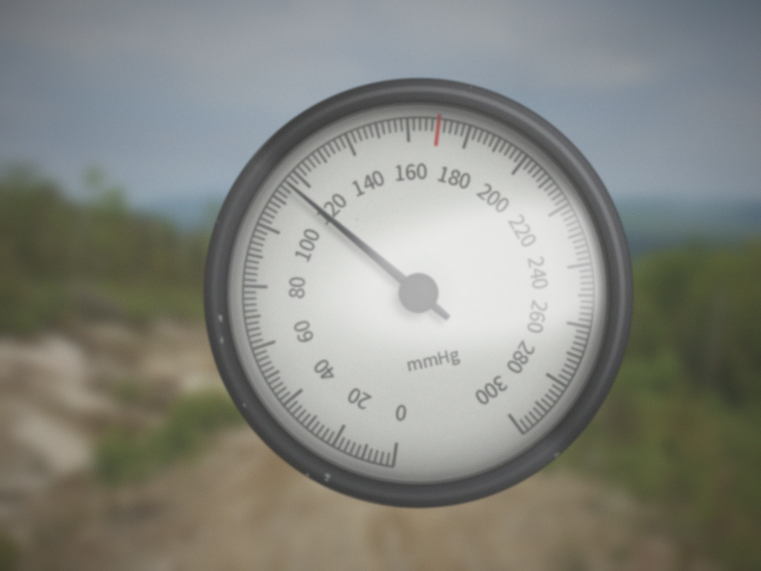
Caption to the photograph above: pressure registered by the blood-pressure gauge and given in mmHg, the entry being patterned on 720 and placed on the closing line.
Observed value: 116
